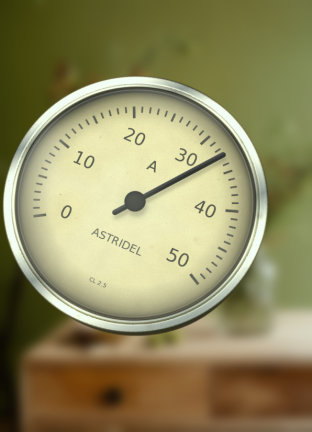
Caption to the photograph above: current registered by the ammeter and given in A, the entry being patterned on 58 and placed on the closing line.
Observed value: 33
